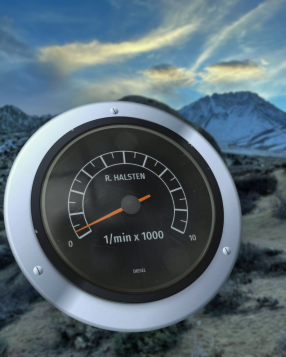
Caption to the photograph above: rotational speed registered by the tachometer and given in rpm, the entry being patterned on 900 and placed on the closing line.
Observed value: 250
